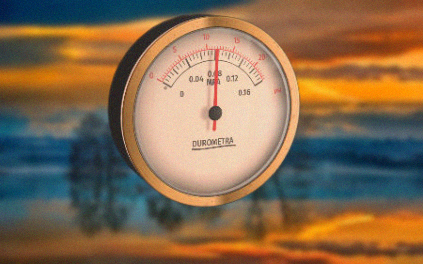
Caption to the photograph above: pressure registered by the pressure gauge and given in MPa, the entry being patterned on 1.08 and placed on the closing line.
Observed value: 0.08
